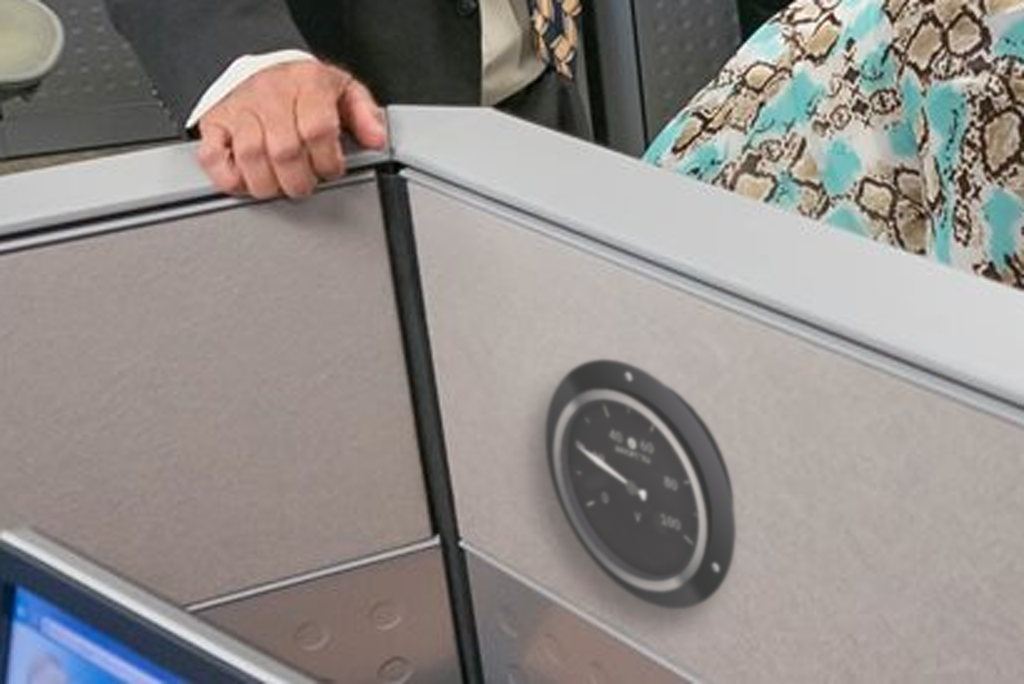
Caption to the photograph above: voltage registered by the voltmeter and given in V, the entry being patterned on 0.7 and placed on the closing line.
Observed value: 20
